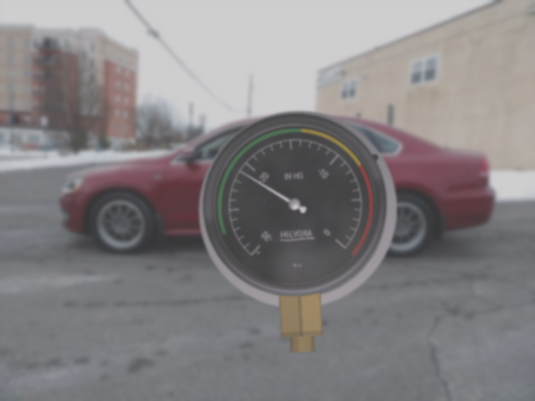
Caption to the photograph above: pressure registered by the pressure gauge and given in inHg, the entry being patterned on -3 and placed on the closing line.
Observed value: -21
